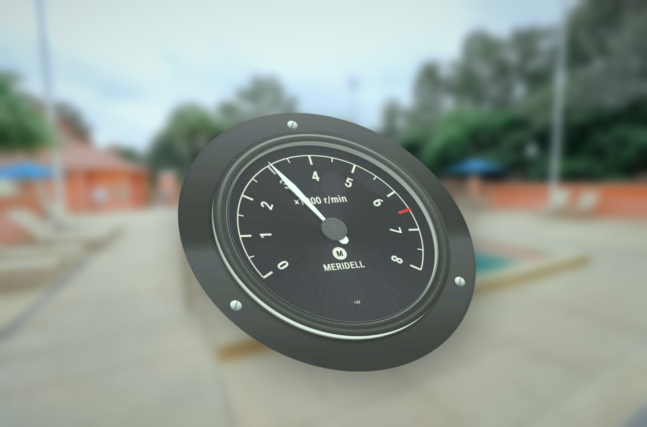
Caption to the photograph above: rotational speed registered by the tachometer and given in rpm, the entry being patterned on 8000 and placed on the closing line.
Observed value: 3000
